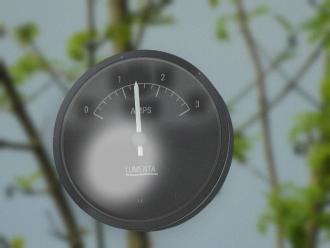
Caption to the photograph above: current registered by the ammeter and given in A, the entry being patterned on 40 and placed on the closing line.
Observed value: 1.4
